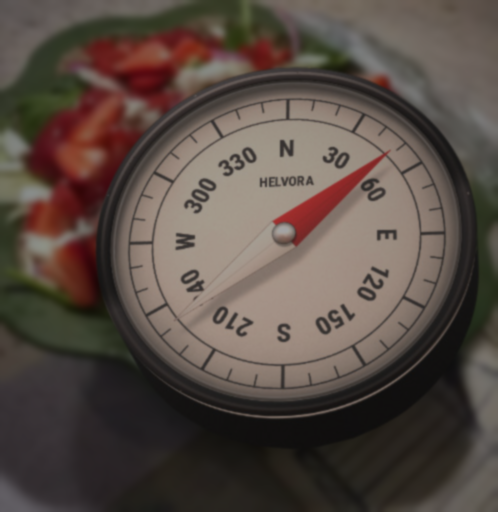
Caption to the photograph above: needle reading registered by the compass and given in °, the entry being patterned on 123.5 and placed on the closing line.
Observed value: 50
